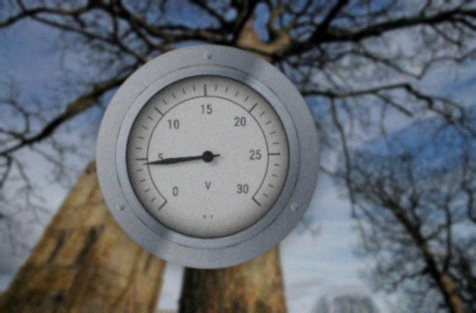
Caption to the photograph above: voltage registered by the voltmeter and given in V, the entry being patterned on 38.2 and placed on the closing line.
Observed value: 4.5
